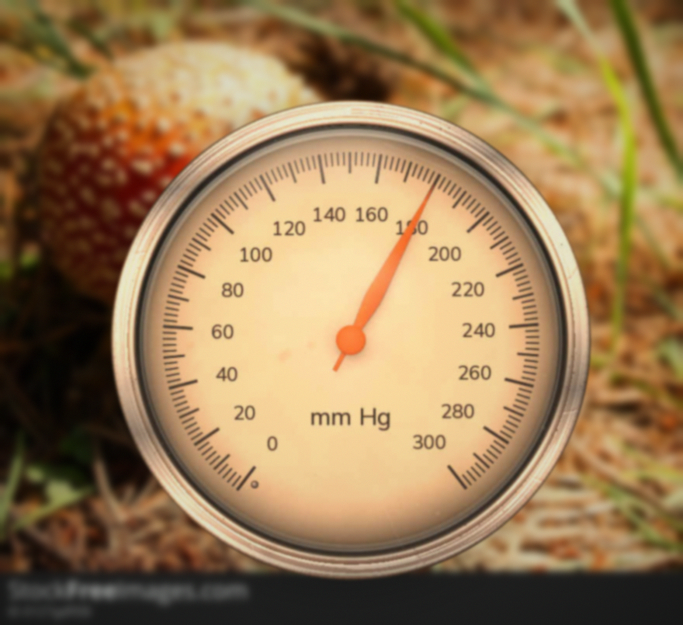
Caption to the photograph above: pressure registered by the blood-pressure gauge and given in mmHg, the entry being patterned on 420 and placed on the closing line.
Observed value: 180
